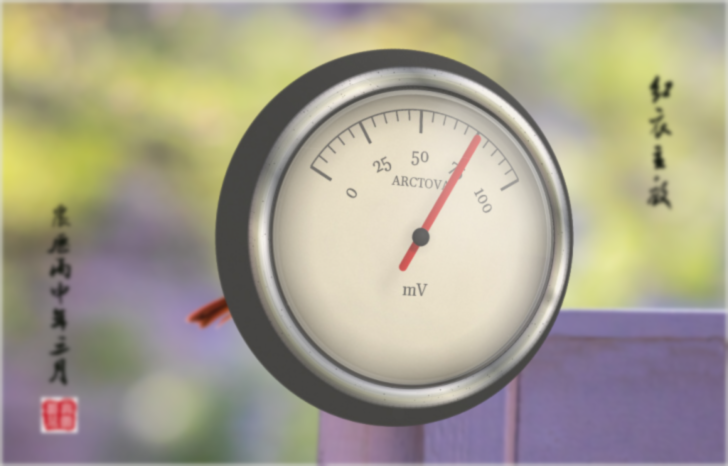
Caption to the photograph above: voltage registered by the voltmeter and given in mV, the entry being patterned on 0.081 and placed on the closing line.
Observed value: 75
